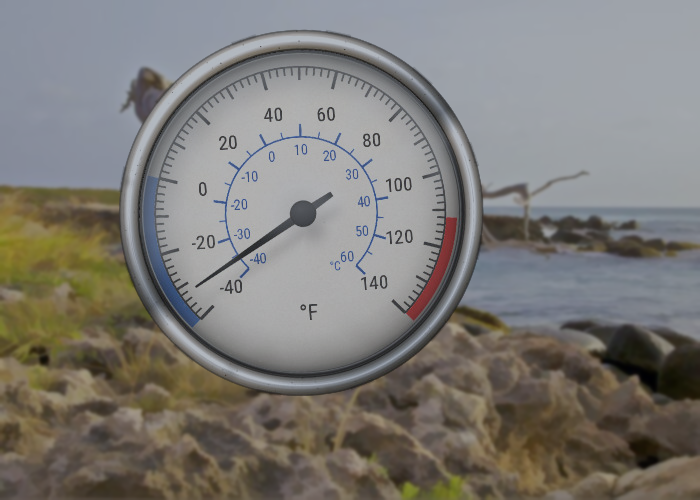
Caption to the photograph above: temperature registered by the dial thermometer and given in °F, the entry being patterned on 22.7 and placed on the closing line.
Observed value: -32
